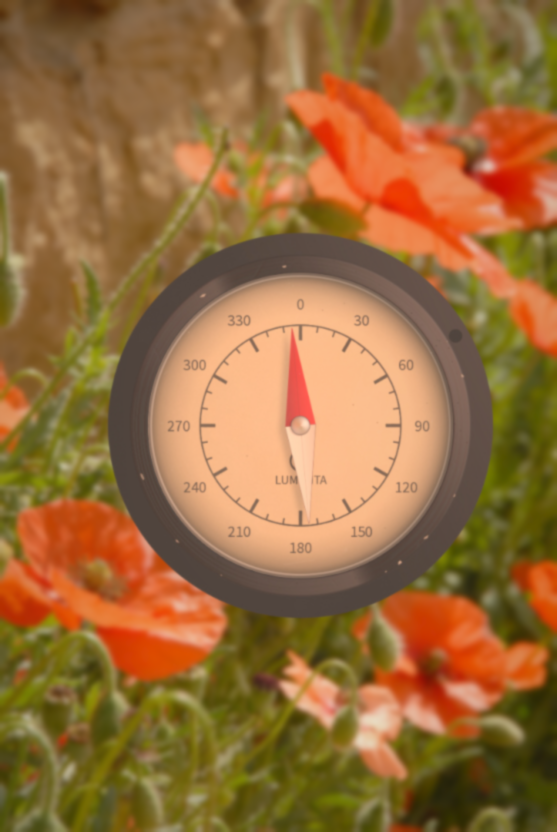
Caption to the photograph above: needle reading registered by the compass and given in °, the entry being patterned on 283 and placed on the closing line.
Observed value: 355
